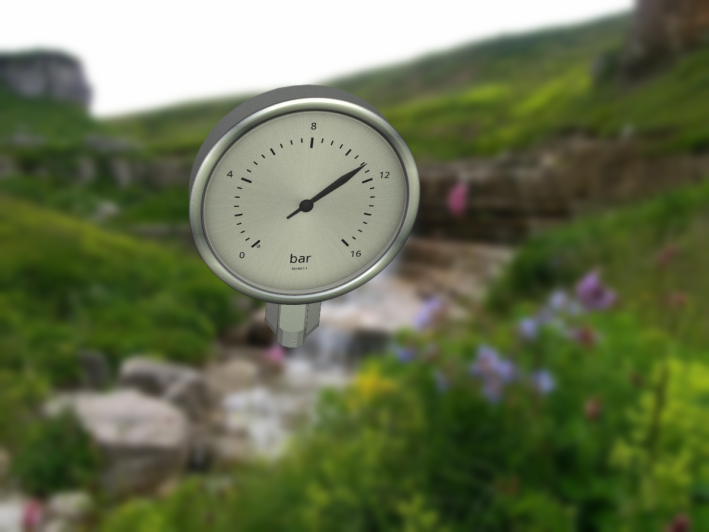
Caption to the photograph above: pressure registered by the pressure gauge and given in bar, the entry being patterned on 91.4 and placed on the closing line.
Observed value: 11
